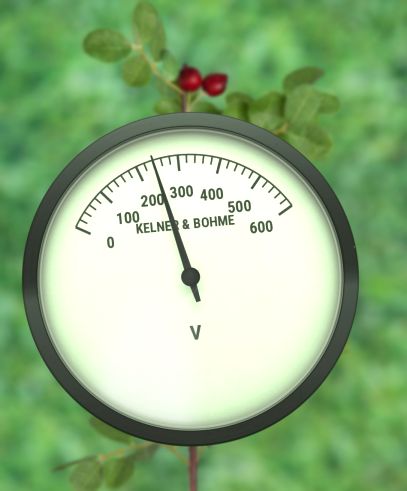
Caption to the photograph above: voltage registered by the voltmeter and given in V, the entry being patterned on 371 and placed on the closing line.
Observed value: 240
